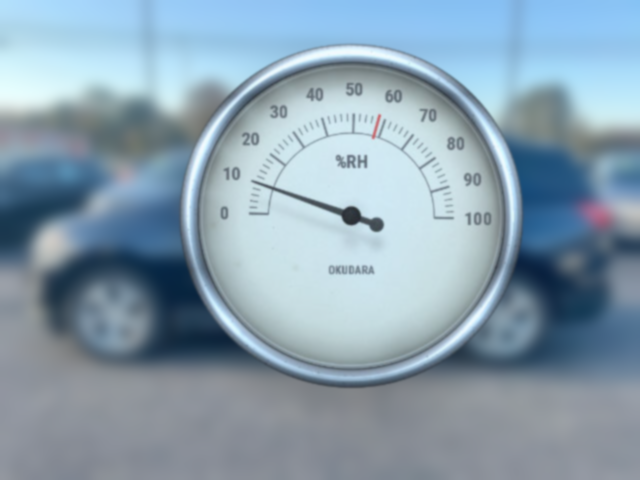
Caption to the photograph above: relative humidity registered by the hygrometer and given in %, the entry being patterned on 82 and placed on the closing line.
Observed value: 10
